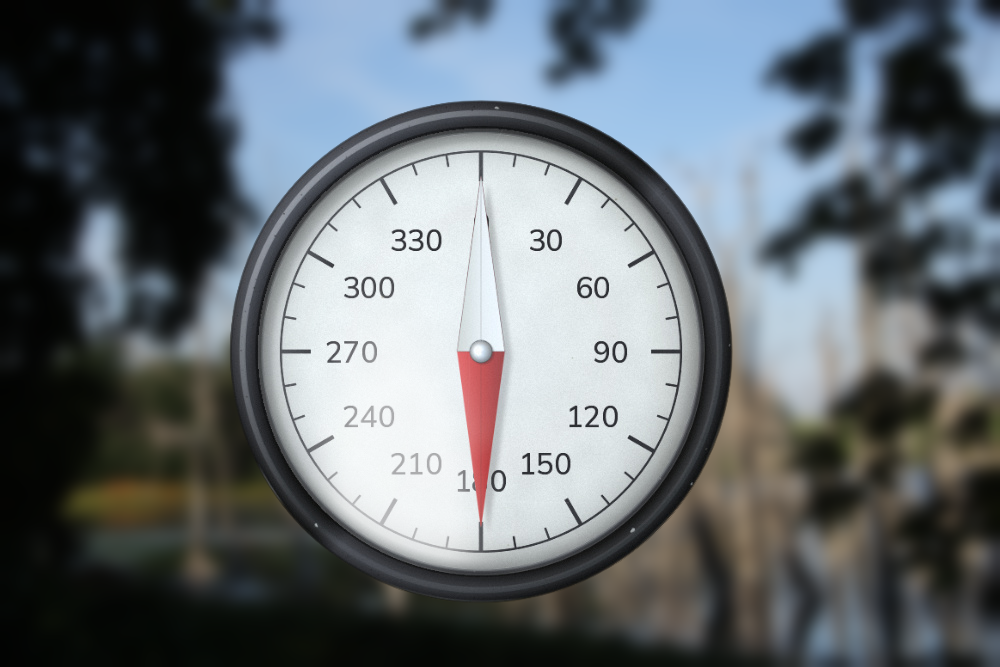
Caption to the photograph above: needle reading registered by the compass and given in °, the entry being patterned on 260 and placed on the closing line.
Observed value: 180
